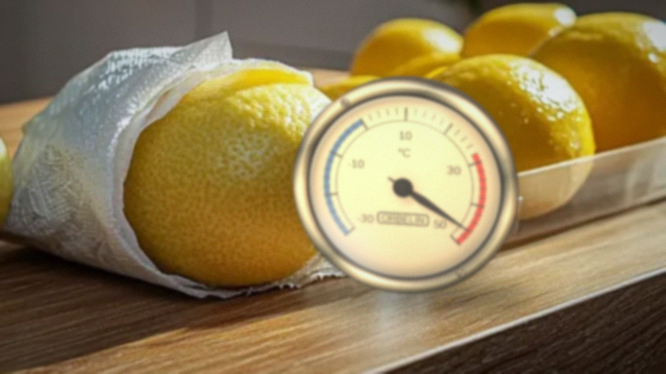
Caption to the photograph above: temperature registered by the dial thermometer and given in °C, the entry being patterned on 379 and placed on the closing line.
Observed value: 46
